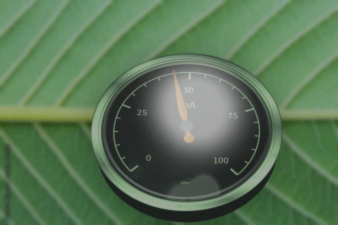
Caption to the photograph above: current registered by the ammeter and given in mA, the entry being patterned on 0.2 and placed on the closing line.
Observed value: 45
